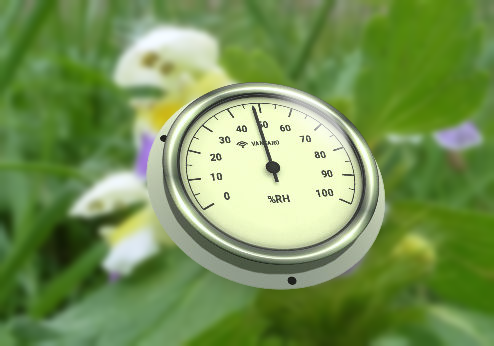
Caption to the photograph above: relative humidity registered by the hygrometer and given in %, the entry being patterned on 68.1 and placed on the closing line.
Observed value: 47.5
